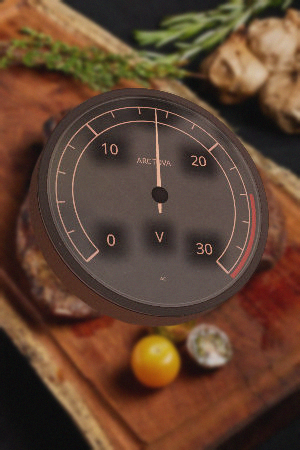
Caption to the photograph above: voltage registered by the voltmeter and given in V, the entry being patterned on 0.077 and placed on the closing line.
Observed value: 15
